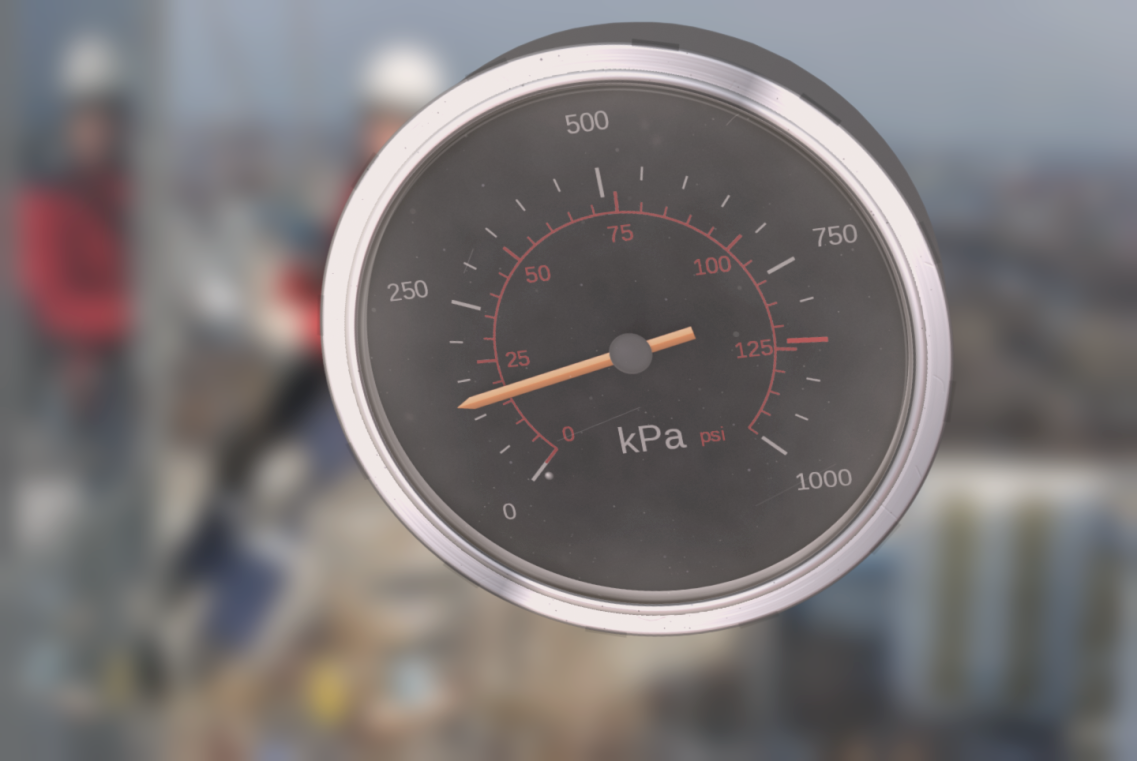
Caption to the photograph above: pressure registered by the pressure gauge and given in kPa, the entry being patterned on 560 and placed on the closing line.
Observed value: 125
